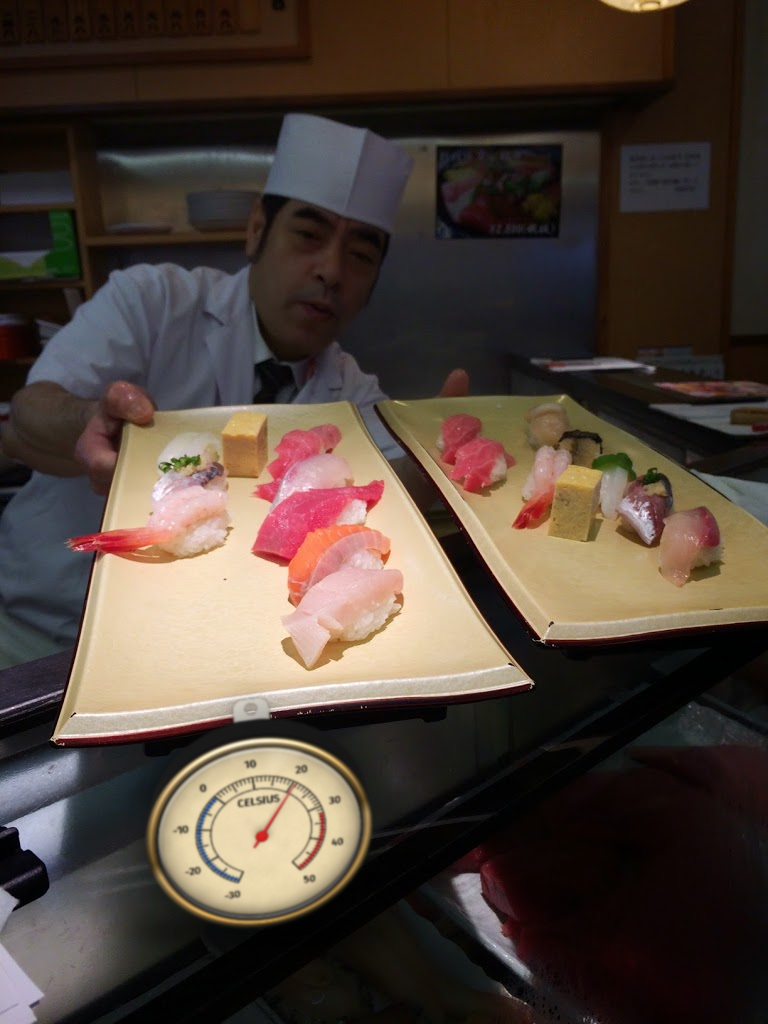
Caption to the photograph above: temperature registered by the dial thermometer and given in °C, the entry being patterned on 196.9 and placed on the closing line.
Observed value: 20
